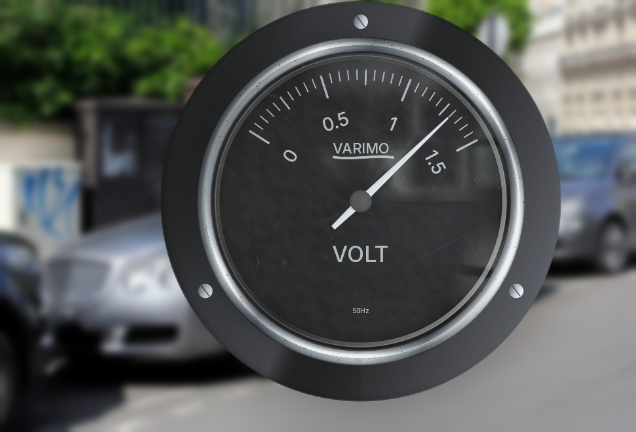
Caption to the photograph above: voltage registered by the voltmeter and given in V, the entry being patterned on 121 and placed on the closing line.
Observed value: 1.3
